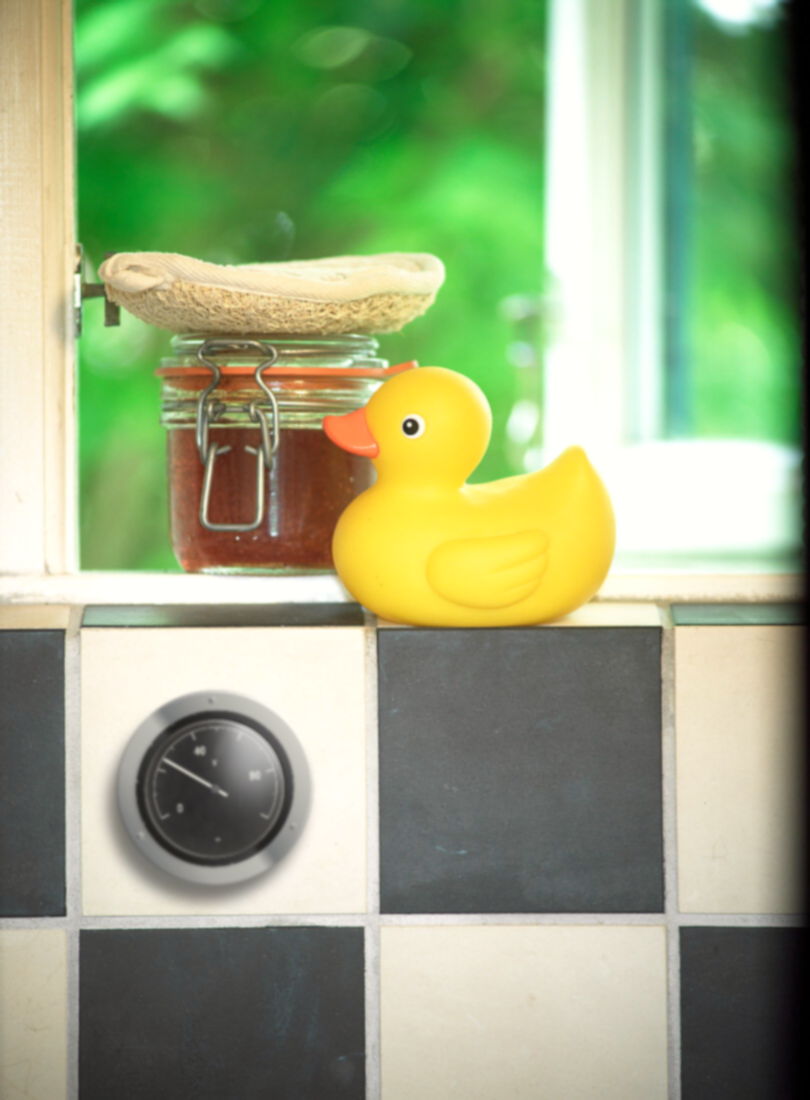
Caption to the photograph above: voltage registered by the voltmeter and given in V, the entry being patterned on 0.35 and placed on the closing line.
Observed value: 25
